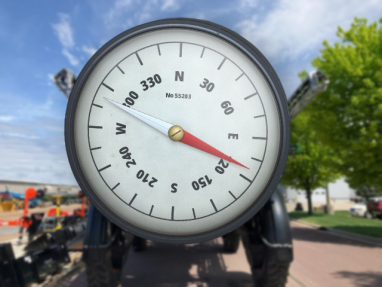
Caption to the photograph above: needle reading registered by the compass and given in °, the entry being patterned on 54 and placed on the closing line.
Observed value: 112.5
